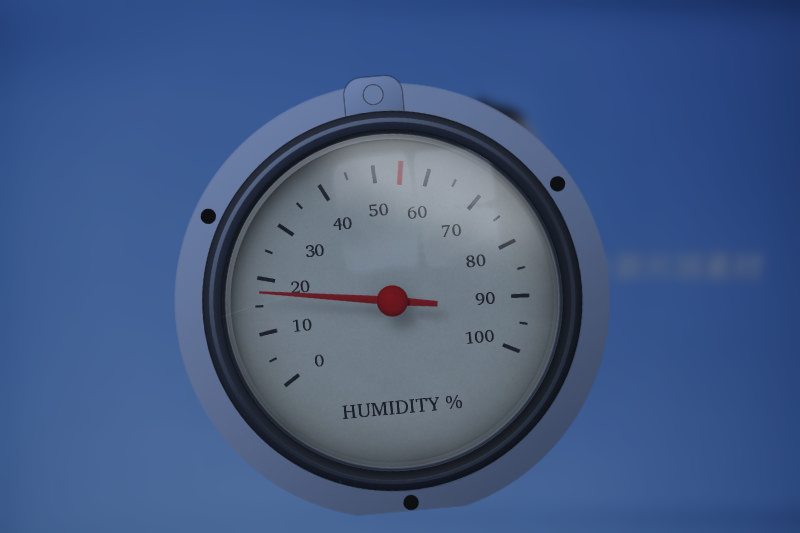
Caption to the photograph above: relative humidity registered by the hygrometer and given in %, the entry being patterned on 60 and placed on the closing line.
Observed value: 17.5
